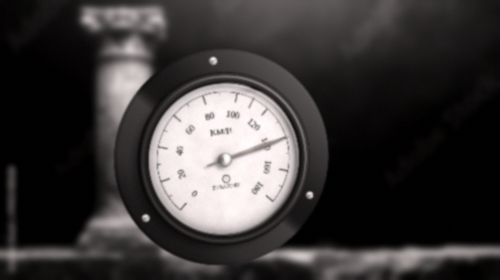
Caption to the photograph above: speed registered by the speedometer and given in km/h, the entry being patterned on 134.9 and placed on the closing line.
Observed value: 140
